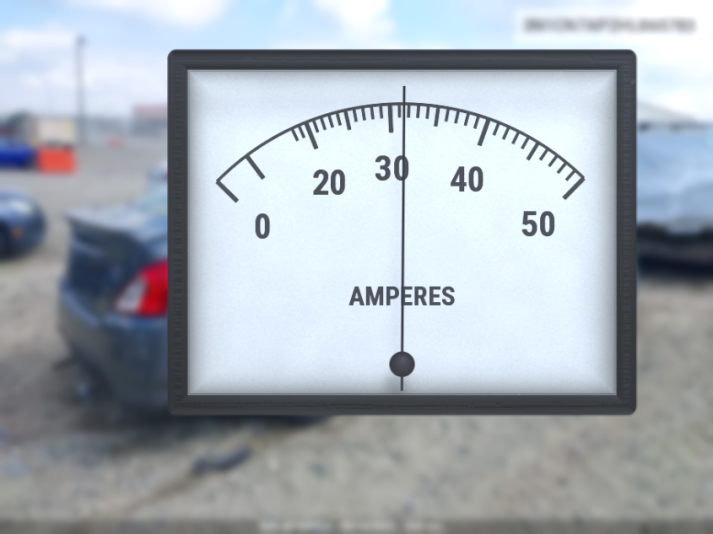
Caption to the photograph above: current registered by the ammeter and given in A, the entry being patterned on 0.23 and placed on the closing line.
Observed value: 31.5
